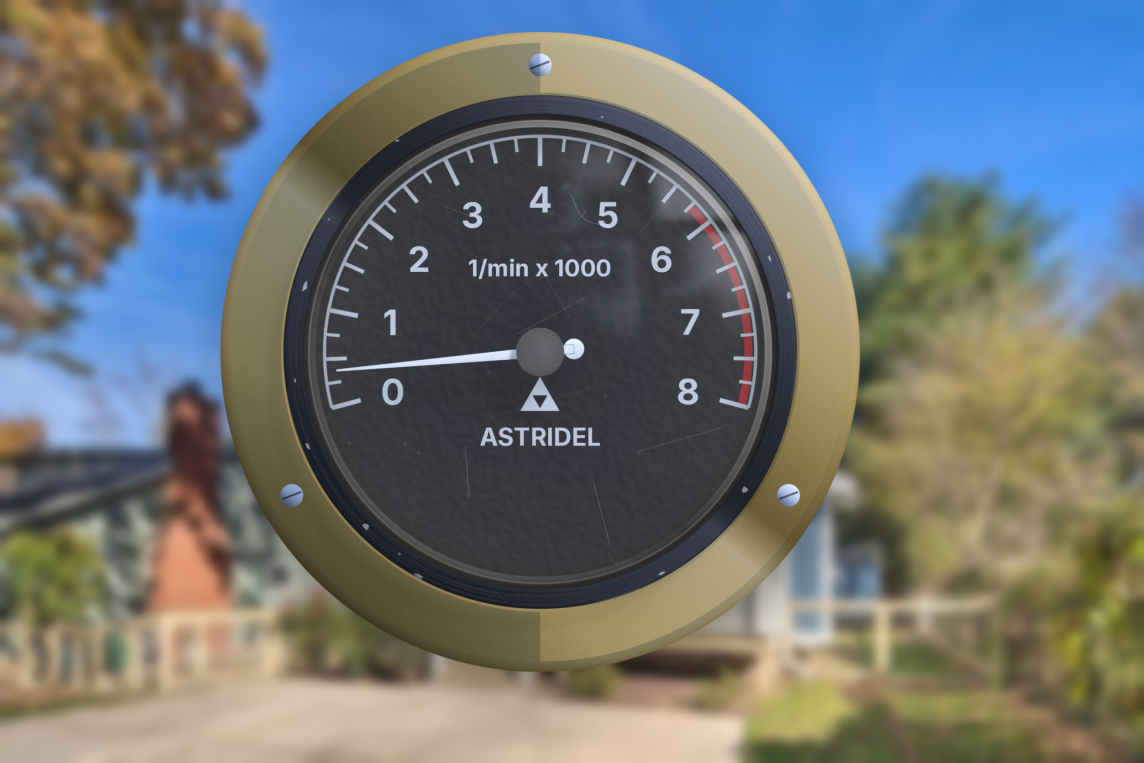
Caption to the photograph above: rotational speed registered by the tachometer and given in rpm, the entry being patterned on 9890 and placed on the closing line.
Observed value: 375
